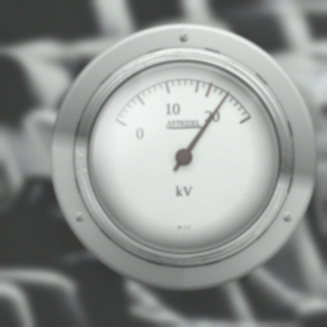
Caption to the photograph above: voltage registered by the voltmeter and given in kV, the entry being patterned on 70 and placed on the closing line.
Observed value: 20
